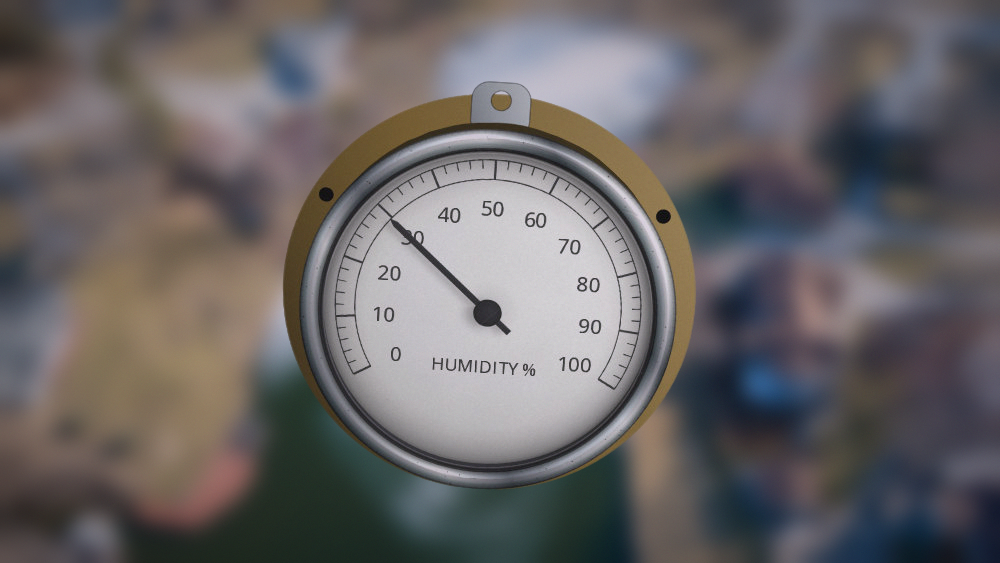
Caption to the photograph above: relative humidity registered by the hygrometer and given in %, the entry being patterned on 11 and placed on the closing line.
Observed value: 30
